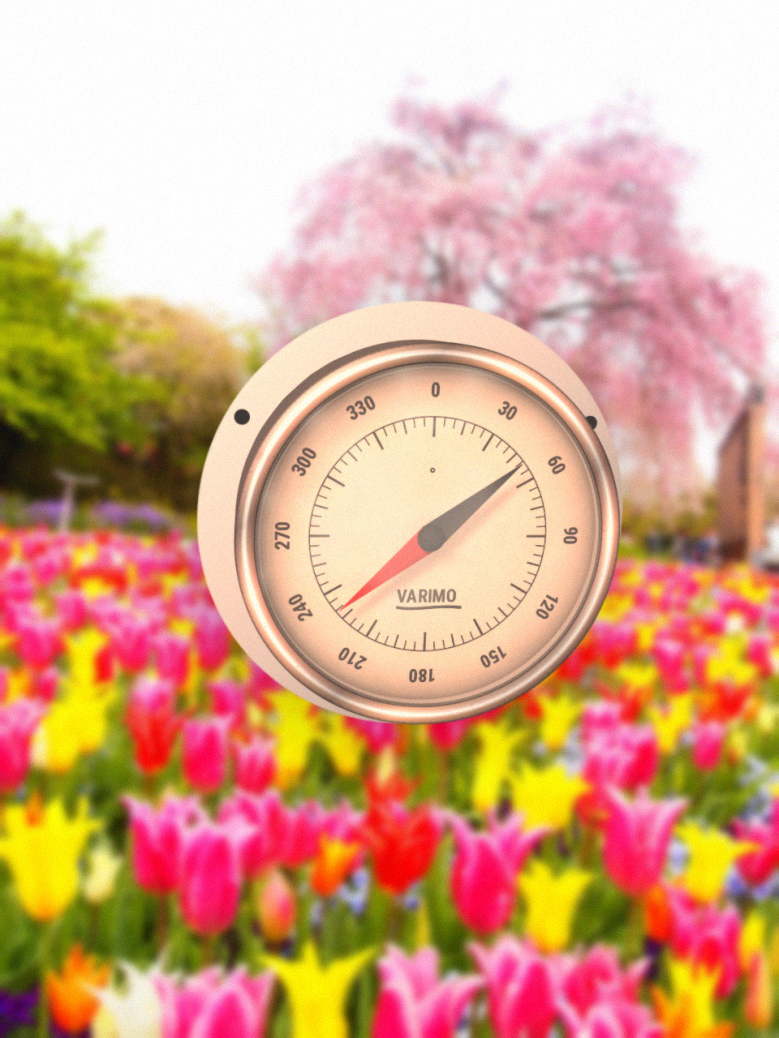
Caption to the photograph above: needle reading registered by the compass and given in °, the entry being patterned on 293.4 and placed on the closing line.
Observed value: 230
